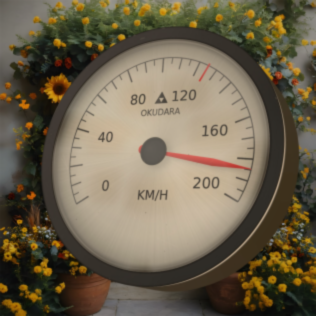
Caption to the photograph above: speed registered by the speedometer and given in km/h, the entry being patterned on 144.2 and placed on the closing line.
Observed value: 185
